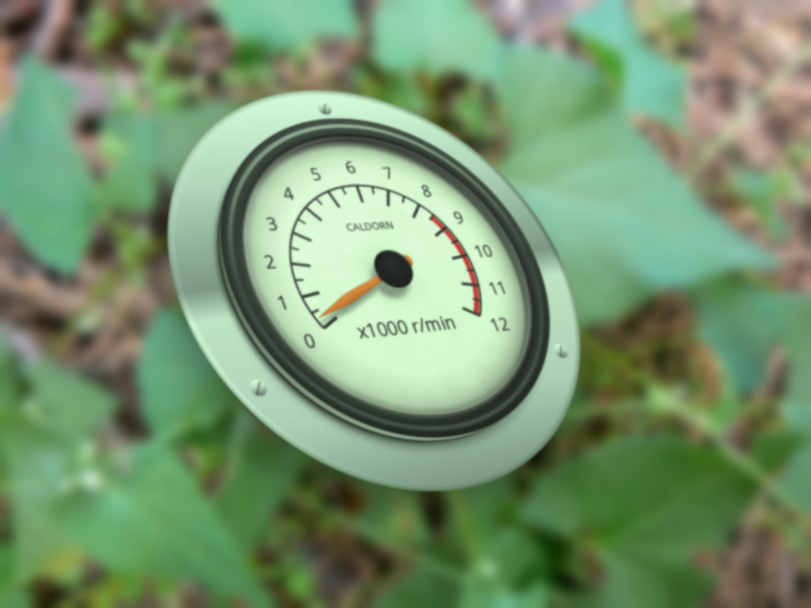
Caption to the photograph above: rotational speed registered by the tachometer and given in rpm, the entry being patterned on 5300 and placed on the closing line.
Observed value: 250
